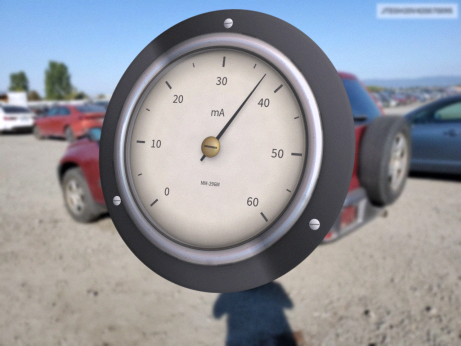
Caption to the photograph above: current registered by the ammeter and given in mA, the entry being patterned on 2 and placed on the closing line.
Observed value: 37.5
